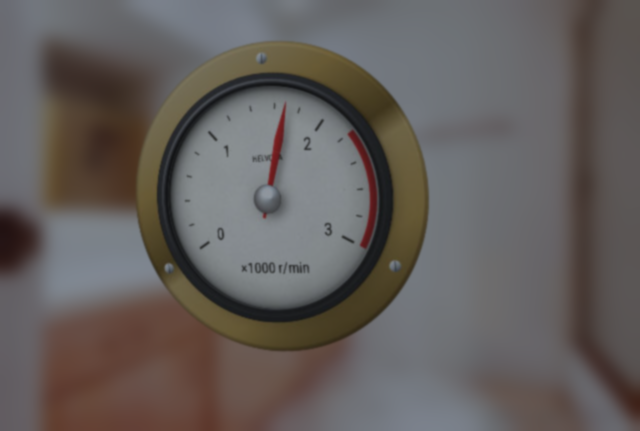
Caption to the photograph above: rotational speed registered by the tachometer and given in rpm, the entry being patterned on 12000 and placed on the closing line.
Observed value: 1700
